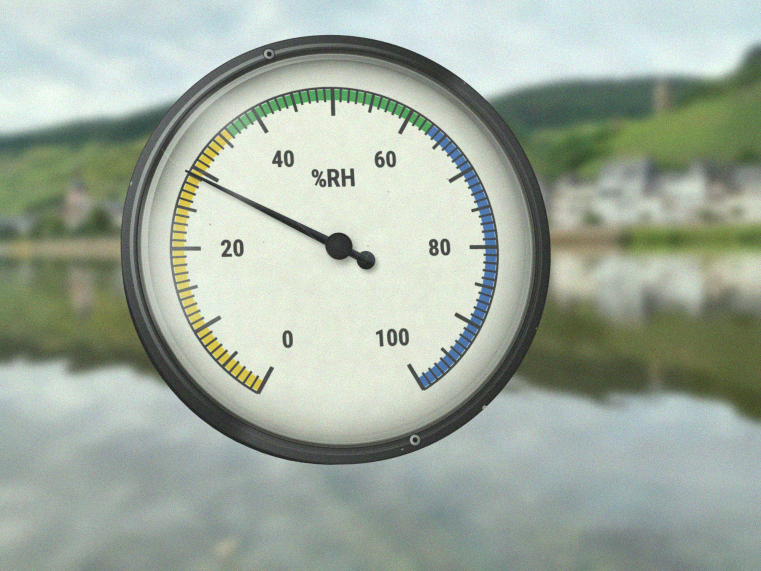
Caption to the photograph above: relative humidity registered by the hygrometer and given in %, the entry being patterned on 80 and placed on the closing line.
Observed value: 29
